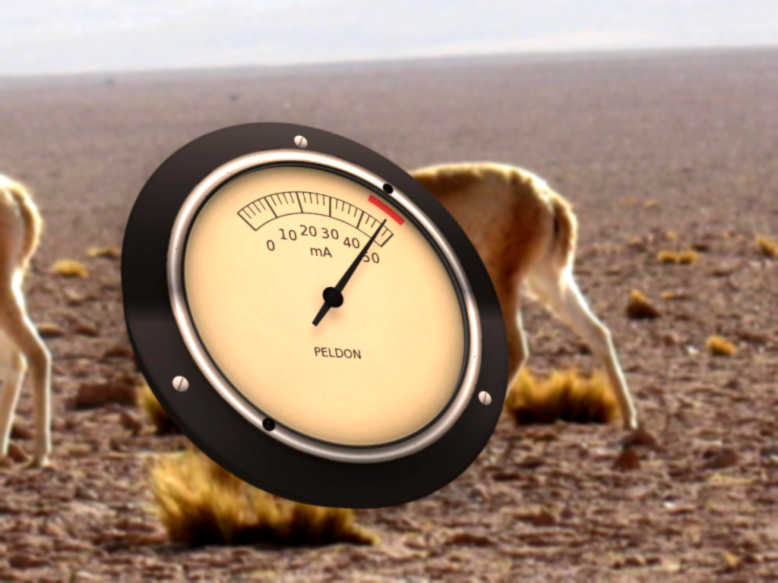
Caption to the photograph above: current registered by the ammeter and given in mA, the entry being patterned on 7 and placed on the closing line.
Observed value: 46
